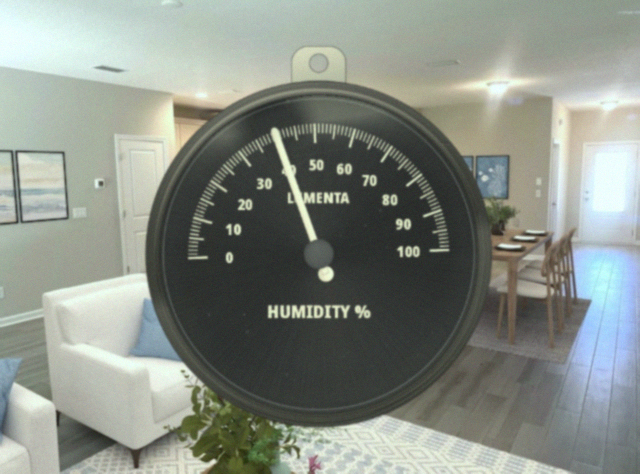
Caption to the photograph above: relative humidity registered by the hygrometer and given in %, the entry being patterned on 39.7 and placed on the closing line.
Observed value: 40
